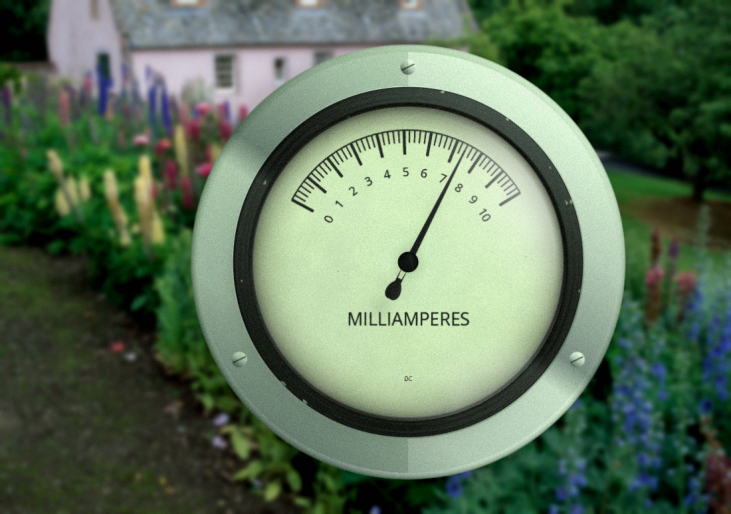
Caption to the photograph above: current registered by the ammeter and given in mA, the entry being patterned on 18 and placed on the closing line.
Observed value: 7.4
